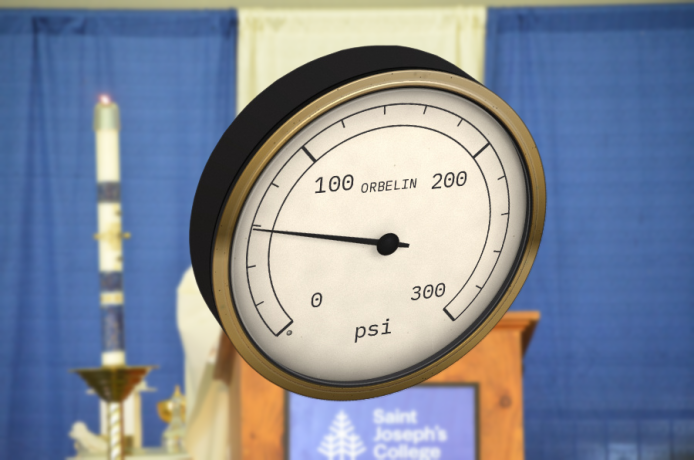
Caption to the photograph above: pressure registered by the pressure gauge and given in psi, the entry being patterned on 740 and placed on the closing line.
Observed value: 60
